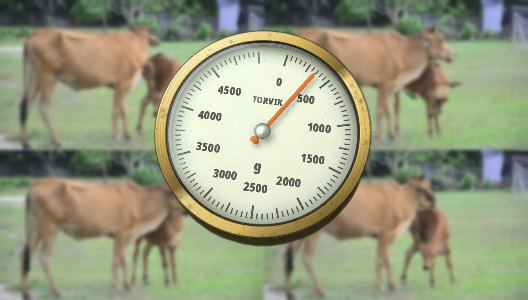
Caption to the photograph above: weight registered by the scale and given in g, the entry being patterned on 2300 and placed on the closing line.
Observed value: 350
